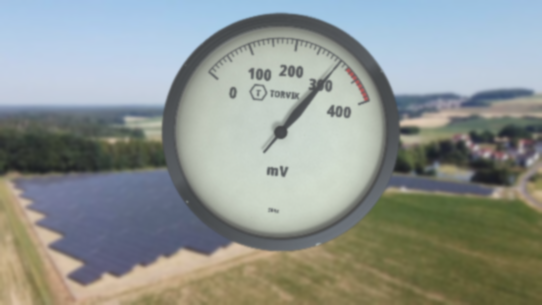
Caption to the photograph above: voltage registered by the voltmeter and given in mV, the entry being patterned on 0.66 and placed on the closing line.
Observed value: 300
